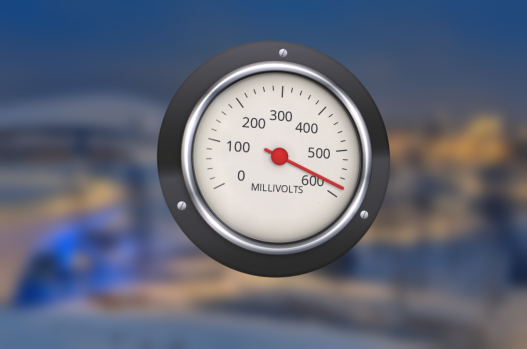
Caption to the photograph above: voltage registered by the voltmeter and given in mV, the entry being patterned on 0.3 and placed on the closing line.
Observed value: 580
